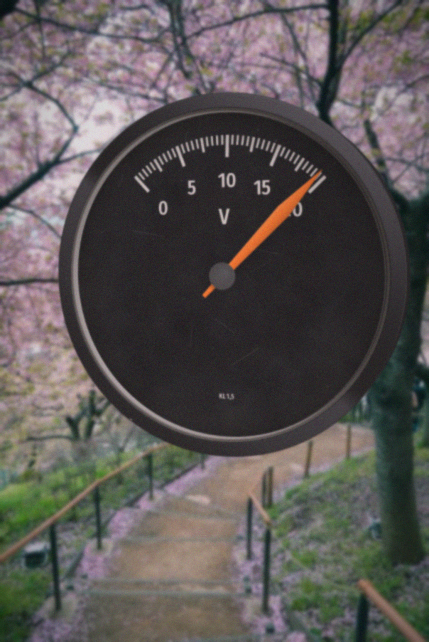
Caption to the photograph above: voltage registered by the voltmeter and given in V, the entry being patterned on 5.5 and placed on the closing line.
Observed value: 19.5
